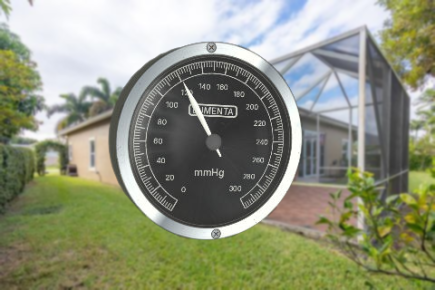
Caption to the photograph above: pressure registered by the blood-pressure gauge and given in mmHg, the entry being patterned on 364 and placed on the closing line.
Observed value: 120
